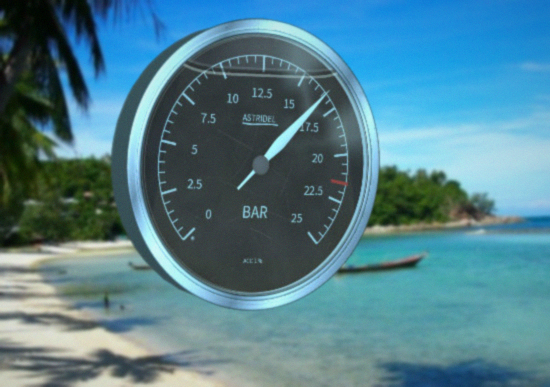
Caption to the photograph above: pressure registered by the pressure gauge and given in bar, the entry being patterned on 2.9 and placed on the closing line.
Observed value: 16.5
